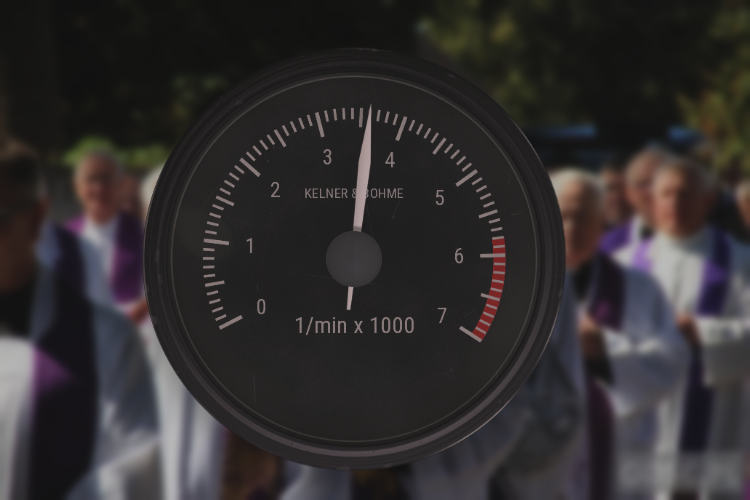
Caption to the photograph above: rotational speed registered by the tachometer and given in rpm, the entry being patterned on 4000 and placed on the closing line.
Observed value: 3600
